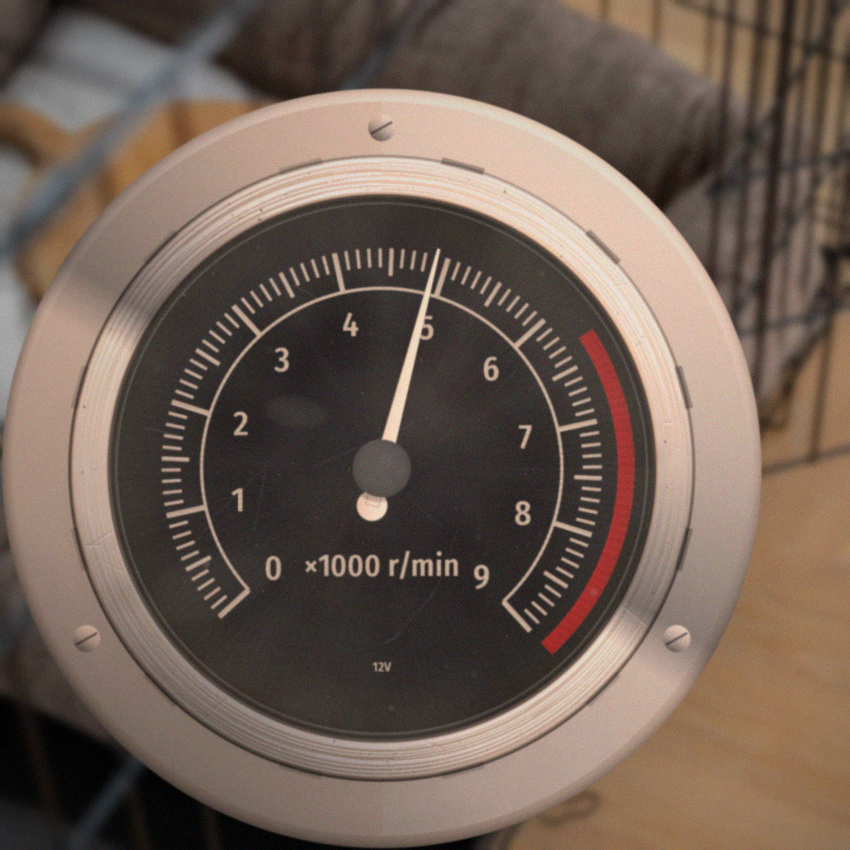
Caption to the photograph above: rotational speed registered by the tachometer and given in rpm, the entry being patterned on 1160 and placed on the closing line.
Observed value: 4900
